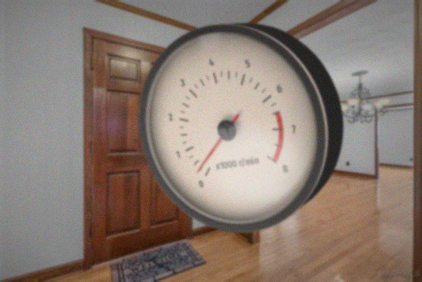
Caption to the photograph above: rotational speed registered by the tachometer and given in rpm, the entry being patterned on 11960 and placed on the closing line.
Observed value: 250
